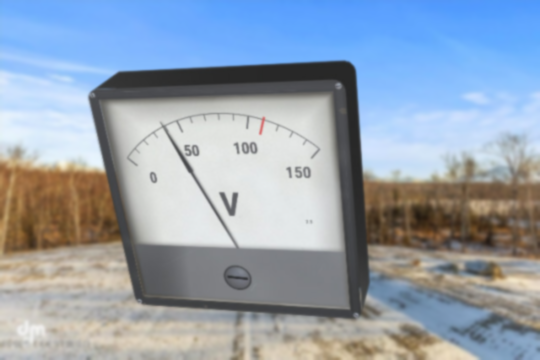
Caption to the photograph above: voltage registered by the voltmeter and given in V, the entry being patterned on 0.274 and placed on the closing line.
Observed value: 40
